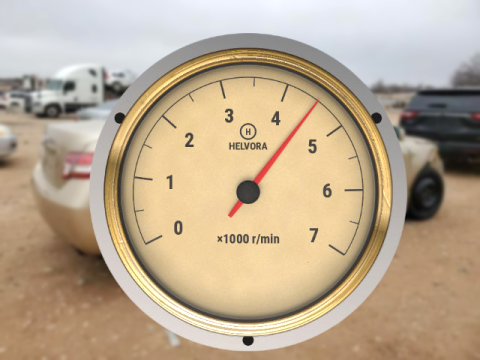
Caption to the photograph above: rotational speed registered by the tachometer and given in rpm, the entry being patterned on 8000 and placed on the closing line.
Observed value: 4500
